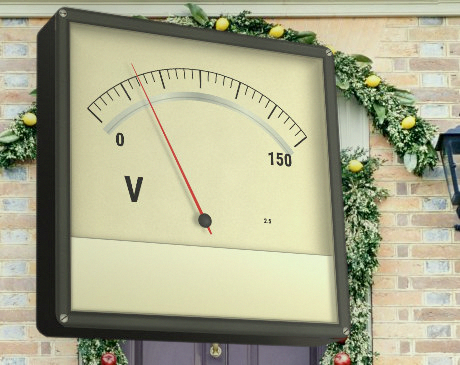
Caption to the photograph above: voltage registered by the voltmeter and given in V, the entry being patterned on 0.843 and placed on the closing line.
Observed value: 35
